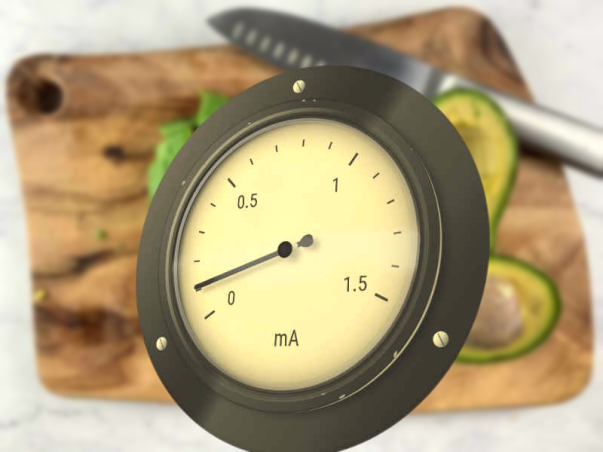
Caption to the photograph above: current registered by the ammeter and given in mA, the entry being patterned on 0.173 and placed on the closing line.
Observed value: 0.1
